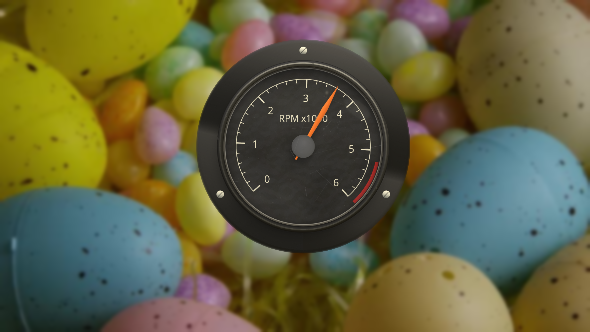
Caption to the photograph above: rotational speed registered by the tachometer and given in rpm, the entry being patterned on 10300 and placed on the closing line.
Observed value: 3600
